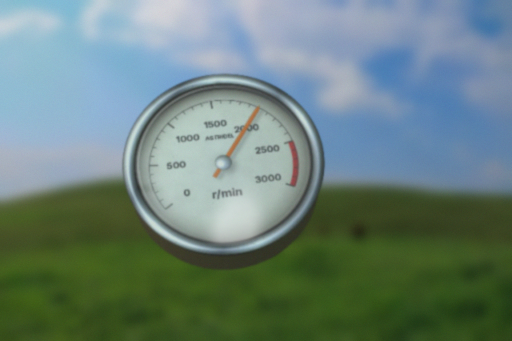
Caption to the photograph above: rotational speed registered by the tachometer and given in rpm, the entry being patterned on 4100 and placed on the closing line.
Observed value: 2000
